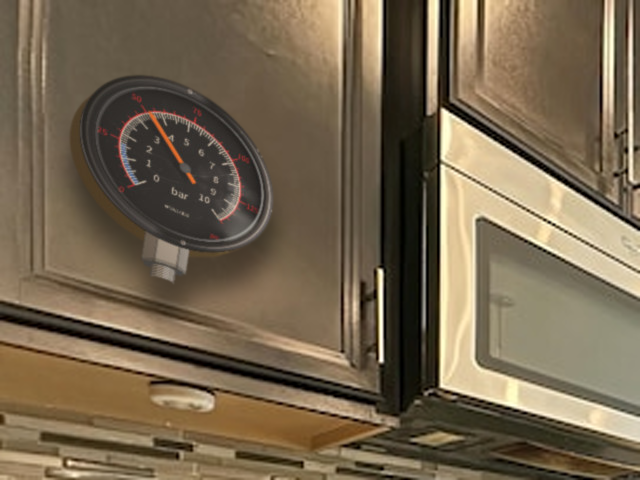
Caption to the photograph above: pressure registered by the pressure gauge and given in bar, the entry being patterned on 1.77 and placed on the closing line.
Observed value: 3.5
